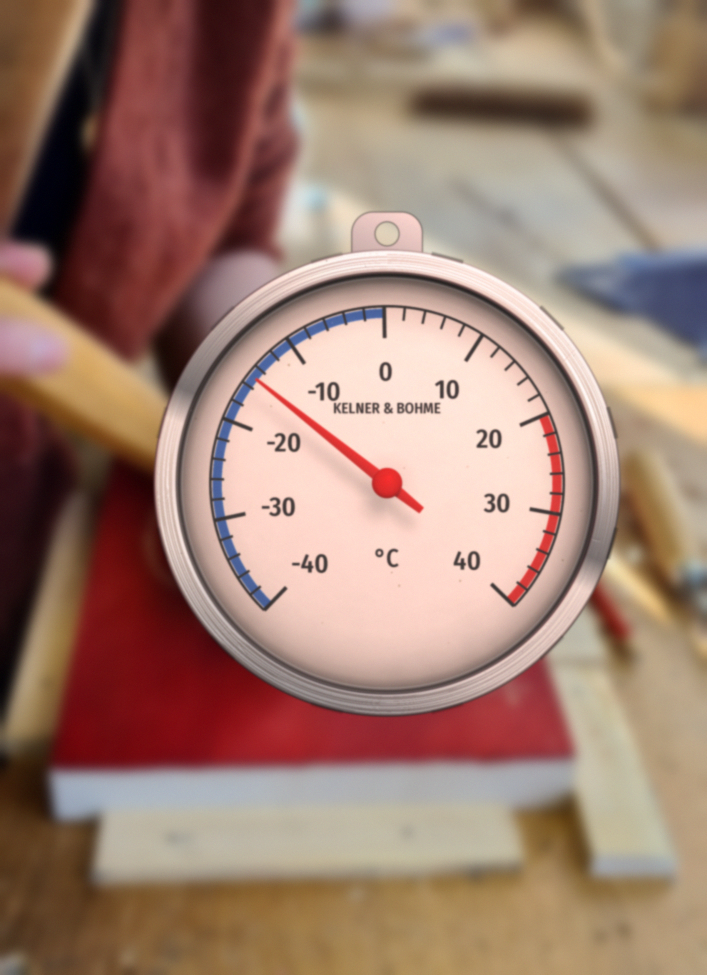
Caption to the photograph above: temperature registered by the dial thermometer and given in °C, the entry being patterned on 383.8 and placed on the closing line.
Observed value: -15
